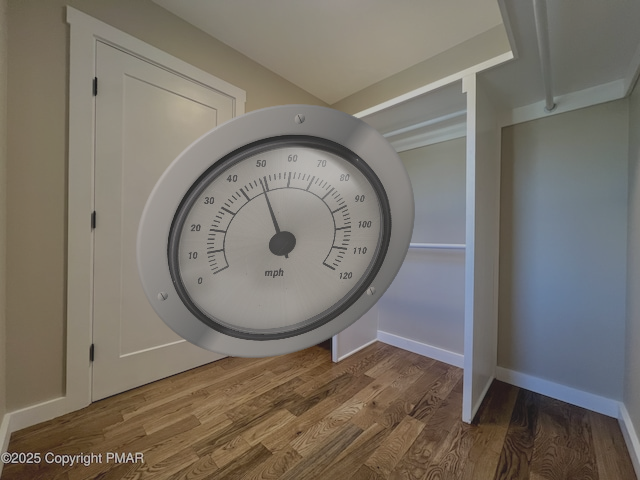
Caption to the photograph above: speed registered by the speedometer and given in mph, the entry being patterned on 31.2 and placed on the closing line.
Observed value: 48
